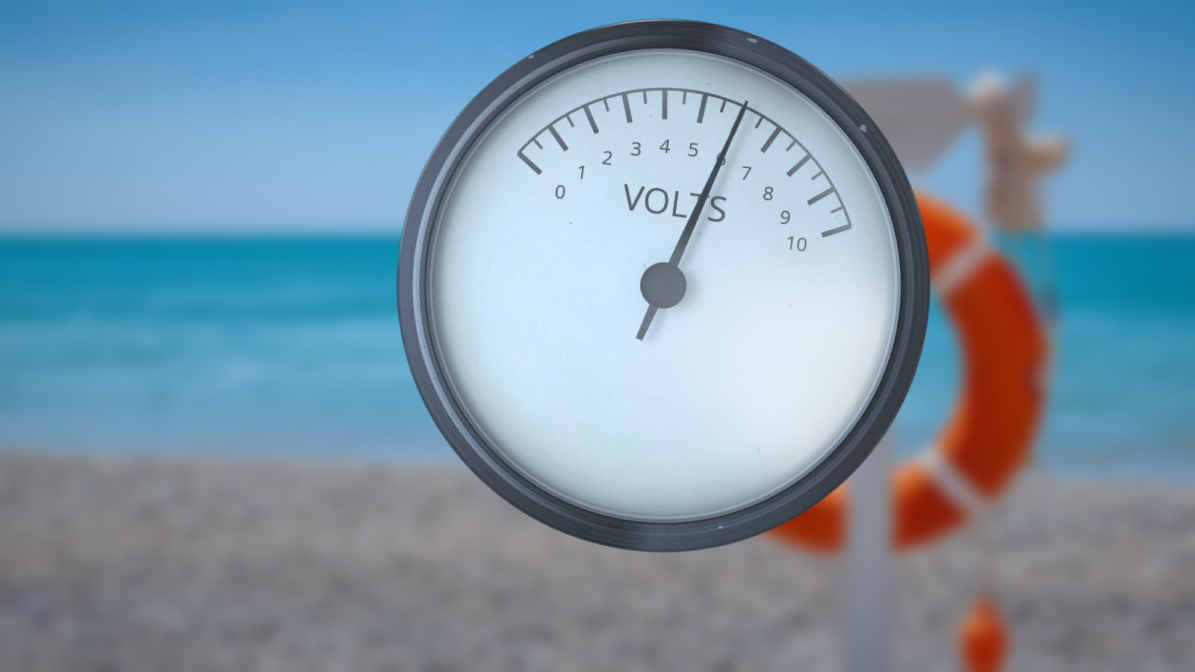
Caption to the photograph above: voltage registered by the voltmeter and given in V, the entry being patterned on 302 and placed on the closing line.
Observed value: 6
